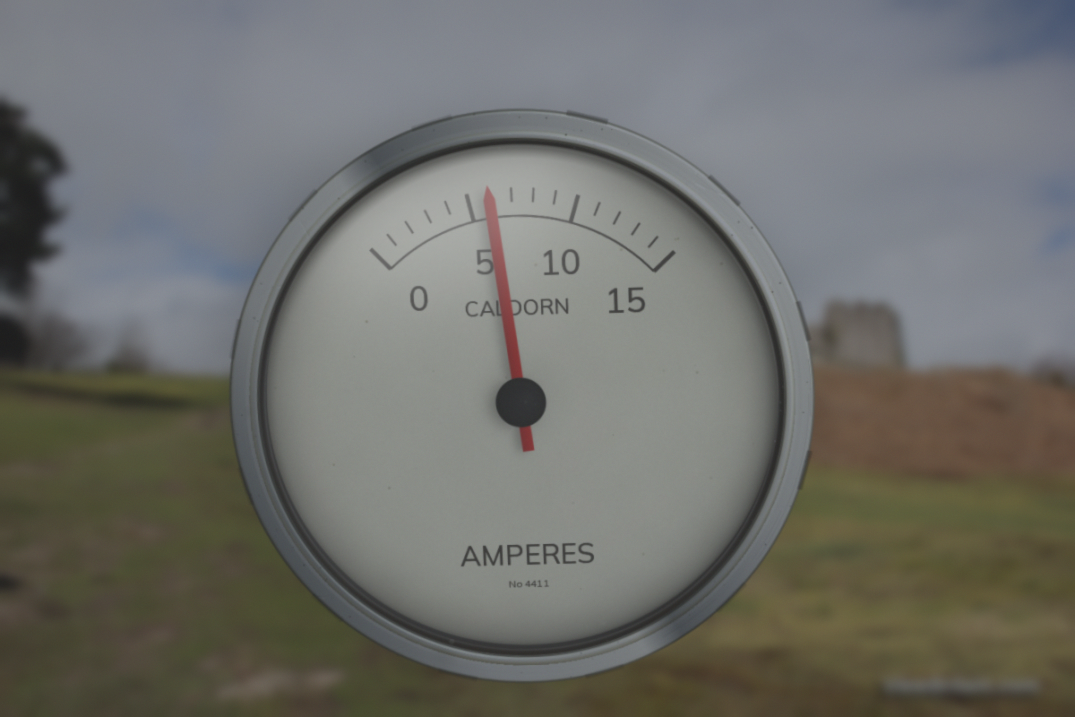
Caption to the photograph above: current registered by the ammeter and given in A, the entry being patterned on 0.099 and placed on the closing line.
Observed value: 6
